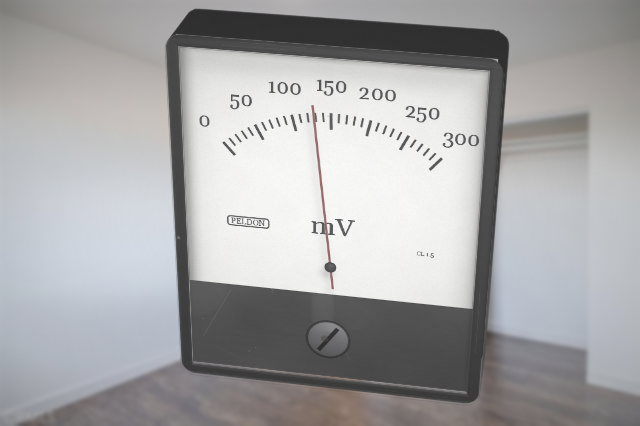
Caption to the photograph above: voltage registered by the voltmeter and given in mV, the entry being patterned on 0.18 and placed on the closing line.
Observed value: 130
